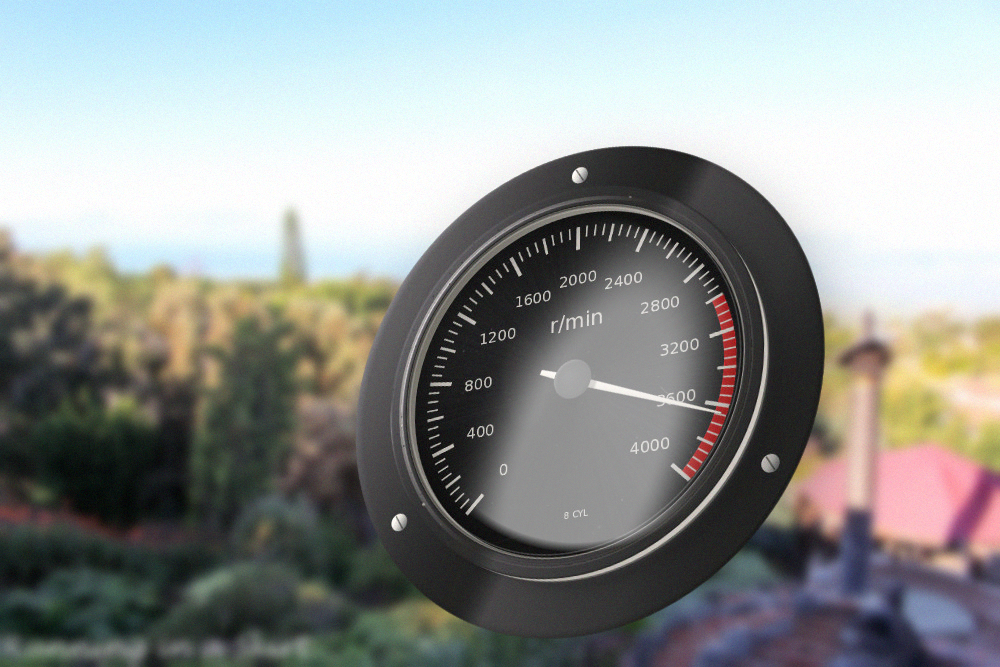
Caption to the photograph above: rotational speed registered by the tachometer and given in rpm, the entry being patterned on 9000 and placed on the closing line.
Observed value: 3650
